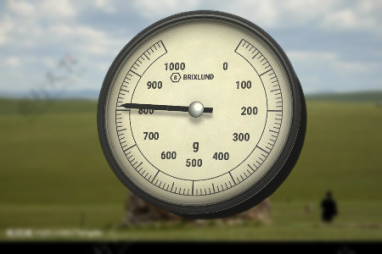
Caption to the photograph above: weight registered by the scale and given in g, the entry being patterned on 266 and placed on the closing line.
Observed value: 810
